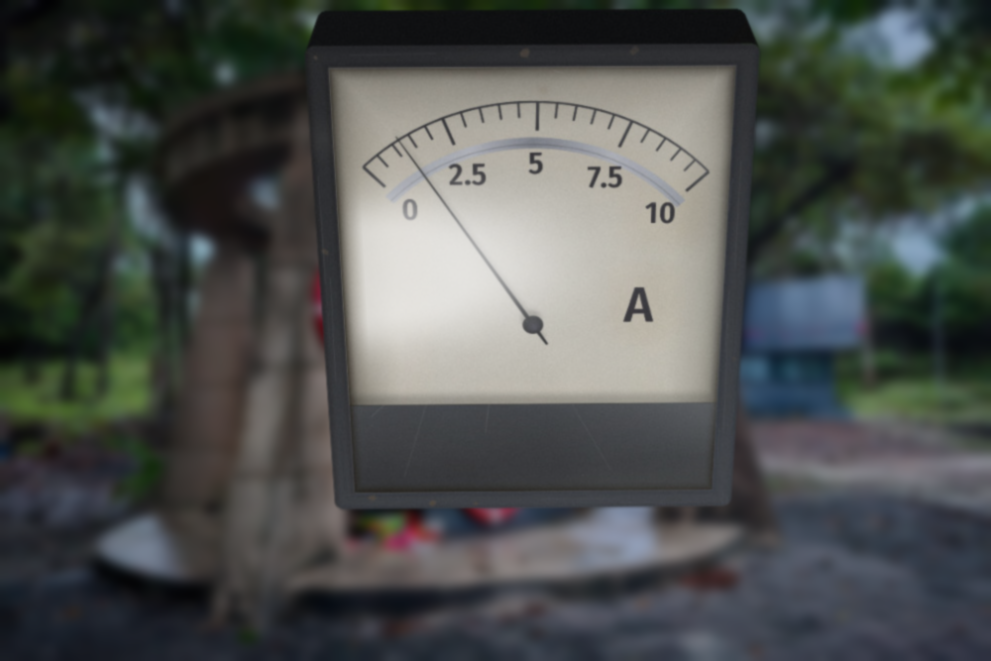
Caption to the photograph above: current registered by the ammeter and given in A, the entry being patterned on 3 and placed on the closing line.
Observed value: 1.25
